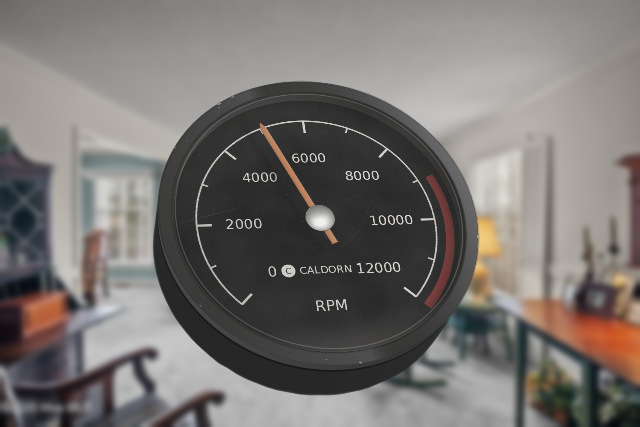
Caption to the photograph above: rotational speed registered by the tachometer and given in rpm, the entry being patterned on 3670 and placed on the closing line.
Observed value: 5000
